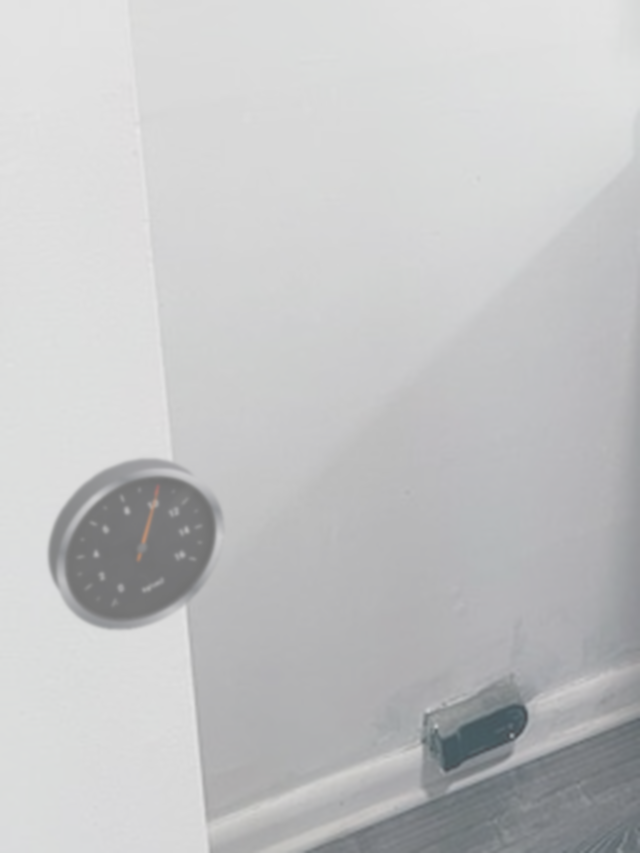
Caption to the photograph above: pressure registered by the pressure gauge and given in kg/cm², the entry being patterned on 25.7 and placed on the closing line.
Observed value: 10
